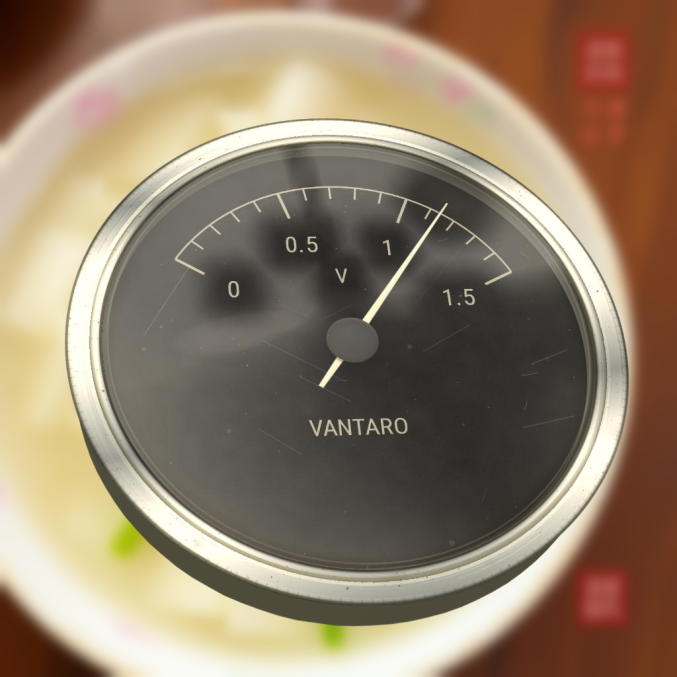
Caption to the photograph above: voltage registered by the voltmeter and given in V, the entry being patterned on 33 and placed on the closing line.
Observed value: 1.15
